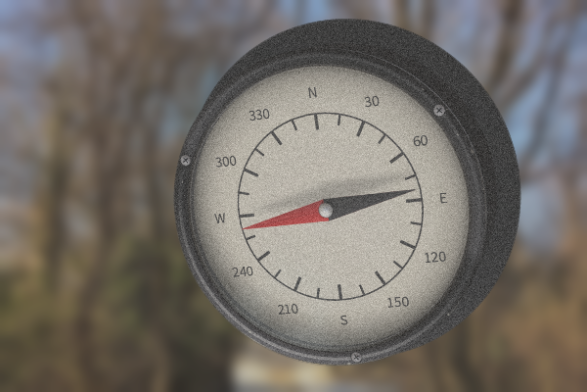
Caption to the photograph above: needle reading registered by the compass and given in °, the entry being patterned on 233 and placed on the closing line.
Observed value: 262.5
